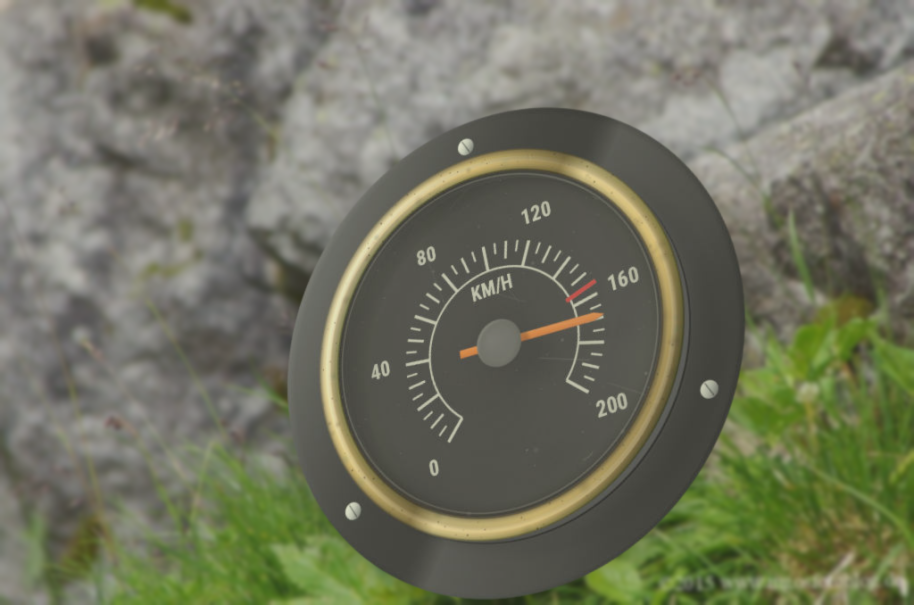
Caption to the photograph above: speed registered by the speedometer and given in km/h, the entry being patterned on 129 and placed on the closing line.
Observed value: 170
